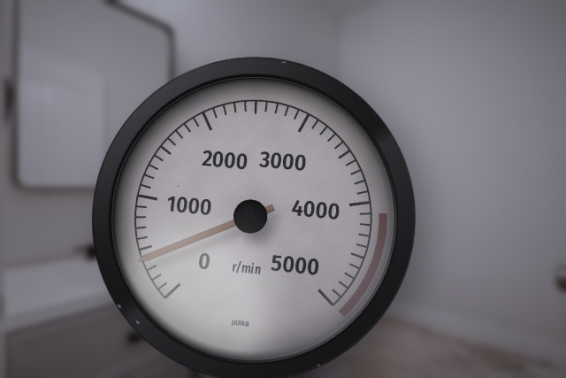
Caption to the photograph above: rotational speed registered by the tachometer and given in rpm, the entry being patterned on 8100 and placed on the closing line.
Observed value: 400
